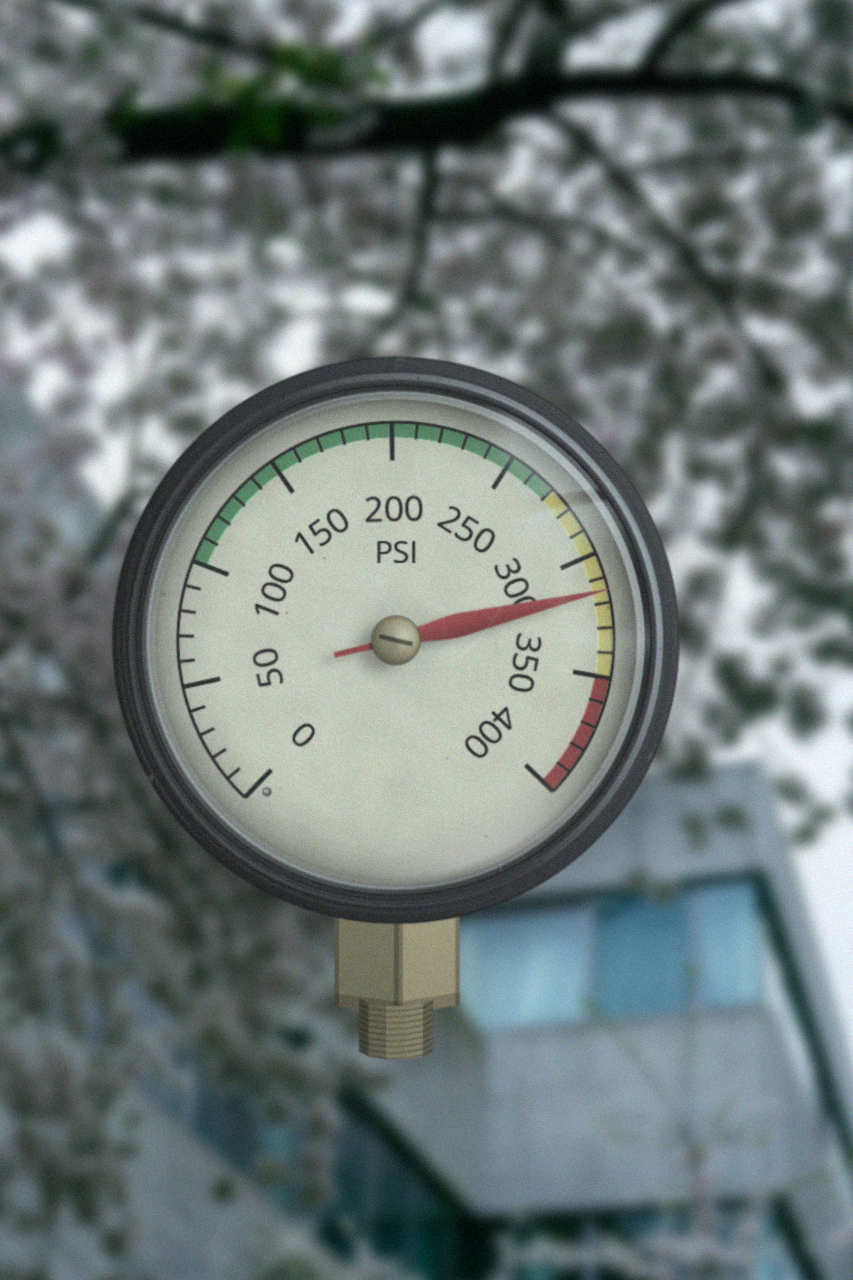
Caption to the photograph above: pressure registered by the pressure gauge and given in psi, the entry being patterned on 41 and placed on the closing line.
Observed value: 315
